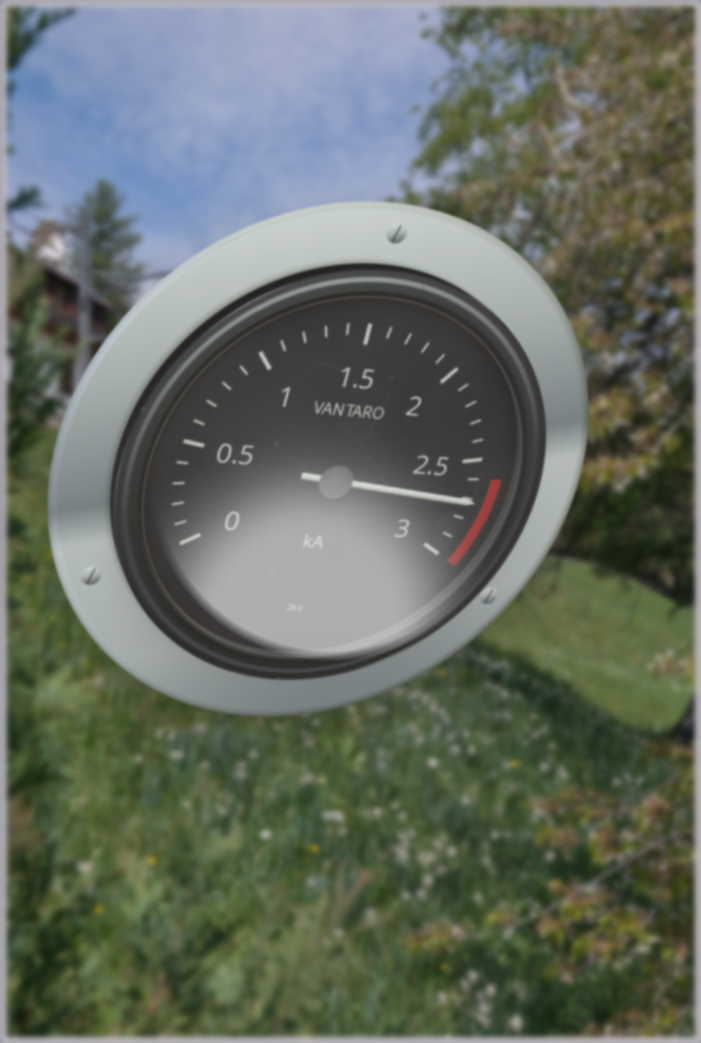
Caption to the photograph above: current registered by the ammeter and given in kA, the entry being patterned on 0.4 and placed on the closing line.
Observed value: 2.7
